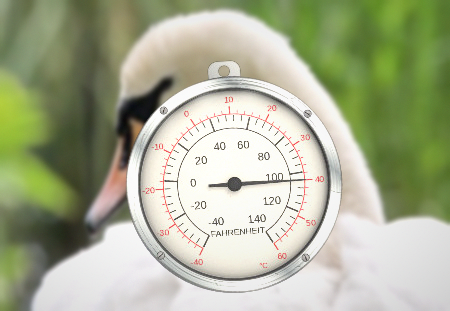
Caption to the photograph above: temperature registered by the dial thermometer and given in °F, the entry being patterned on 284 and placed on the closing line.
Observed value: 104
